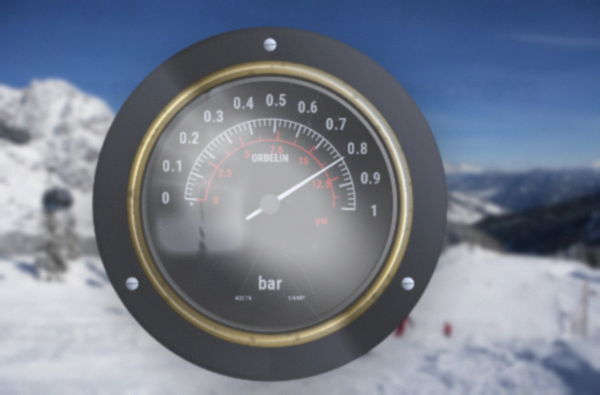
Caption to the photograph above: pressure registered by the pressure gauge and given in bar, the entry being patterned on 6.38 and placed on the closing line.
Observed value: 0.8
